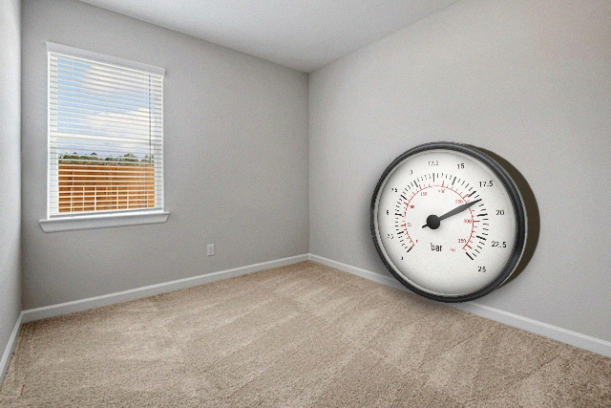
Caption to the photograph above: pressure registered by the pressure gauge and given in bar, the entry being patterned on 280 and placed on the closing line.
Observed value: 18.5
